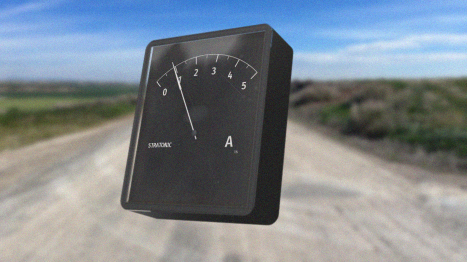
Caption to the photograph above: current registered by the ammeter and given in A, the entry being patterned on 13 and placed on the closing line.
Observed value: 1
